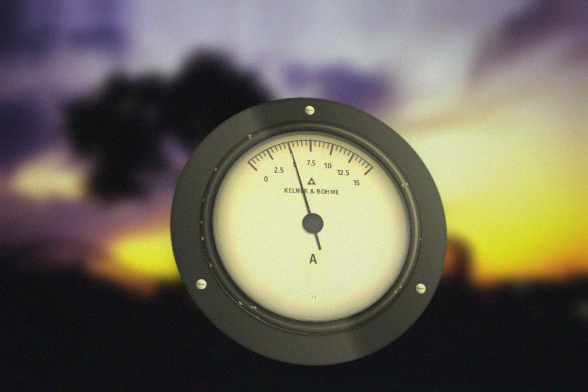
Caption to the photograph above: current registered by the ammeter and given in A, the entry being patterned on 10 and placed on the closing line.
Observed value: 5
